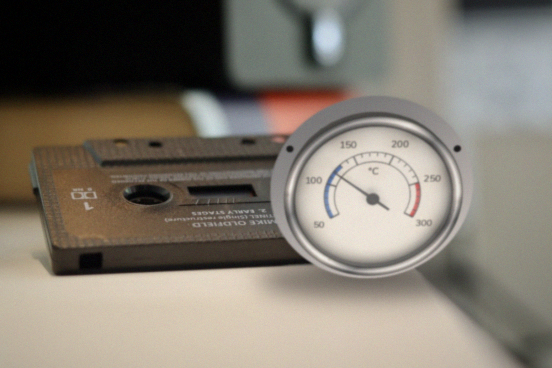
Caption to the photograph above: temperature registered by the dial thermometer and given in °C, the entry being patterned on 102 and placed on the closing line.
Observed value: 120
